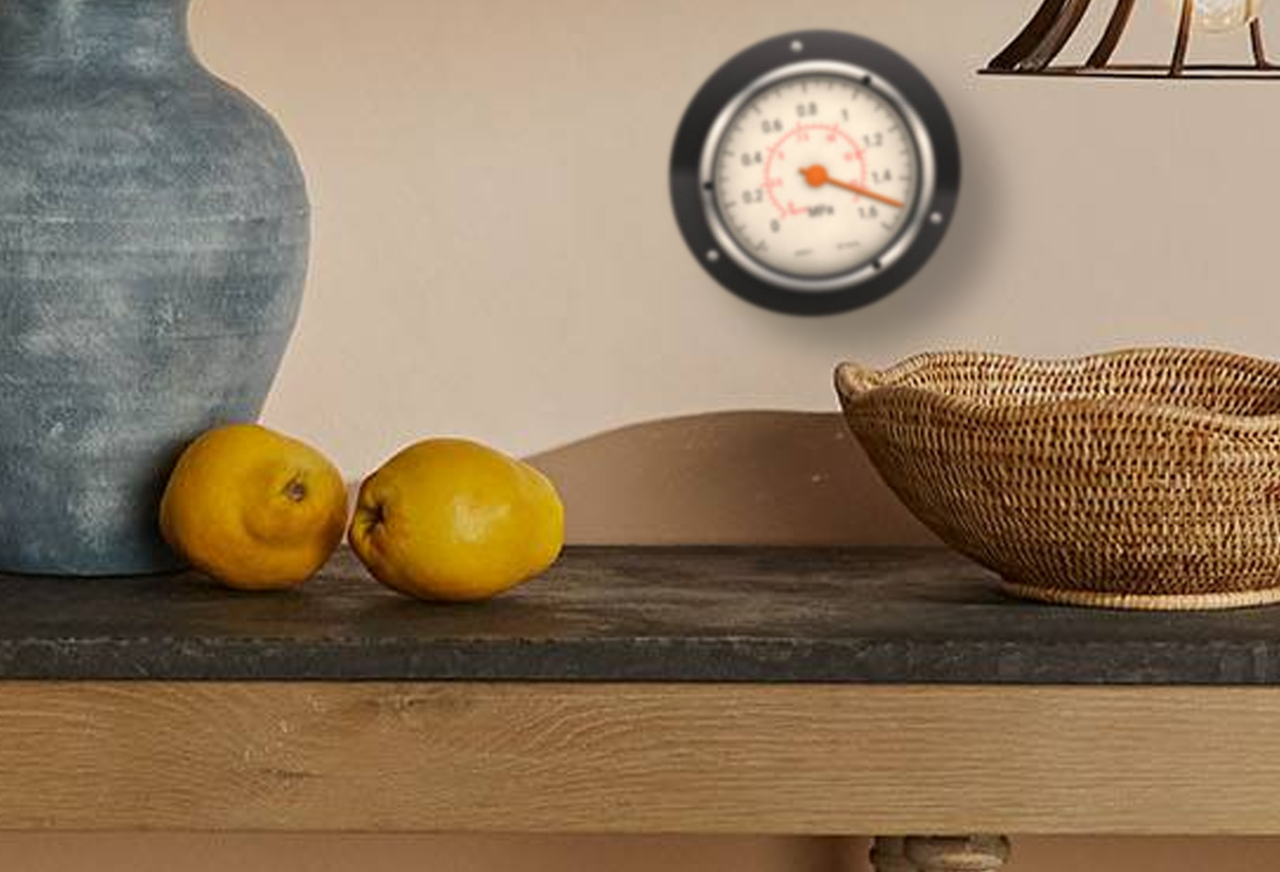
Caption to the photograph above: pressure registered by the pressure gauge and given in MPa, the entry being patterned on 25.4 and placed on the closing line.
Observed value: 1.5
